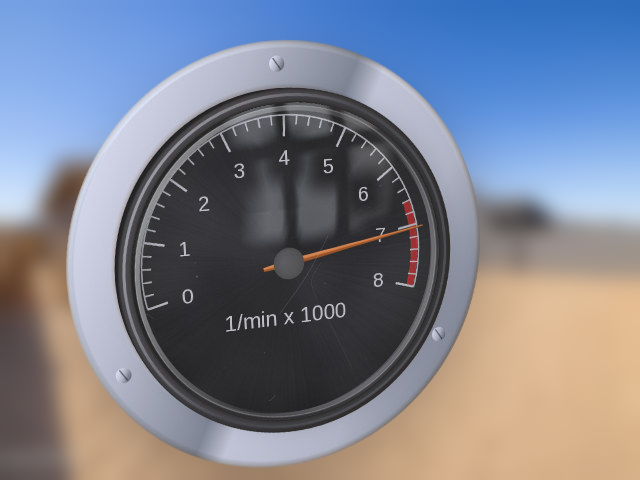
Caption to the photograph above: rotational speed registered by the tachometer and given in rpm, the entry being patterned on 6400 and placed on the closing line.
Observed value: 7000
